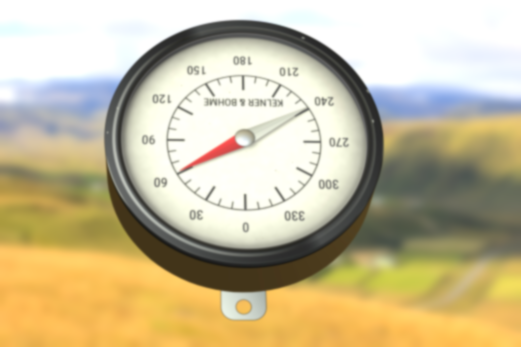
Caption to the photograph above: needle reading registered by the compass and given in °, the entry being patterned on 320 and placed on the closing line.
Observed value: 60
